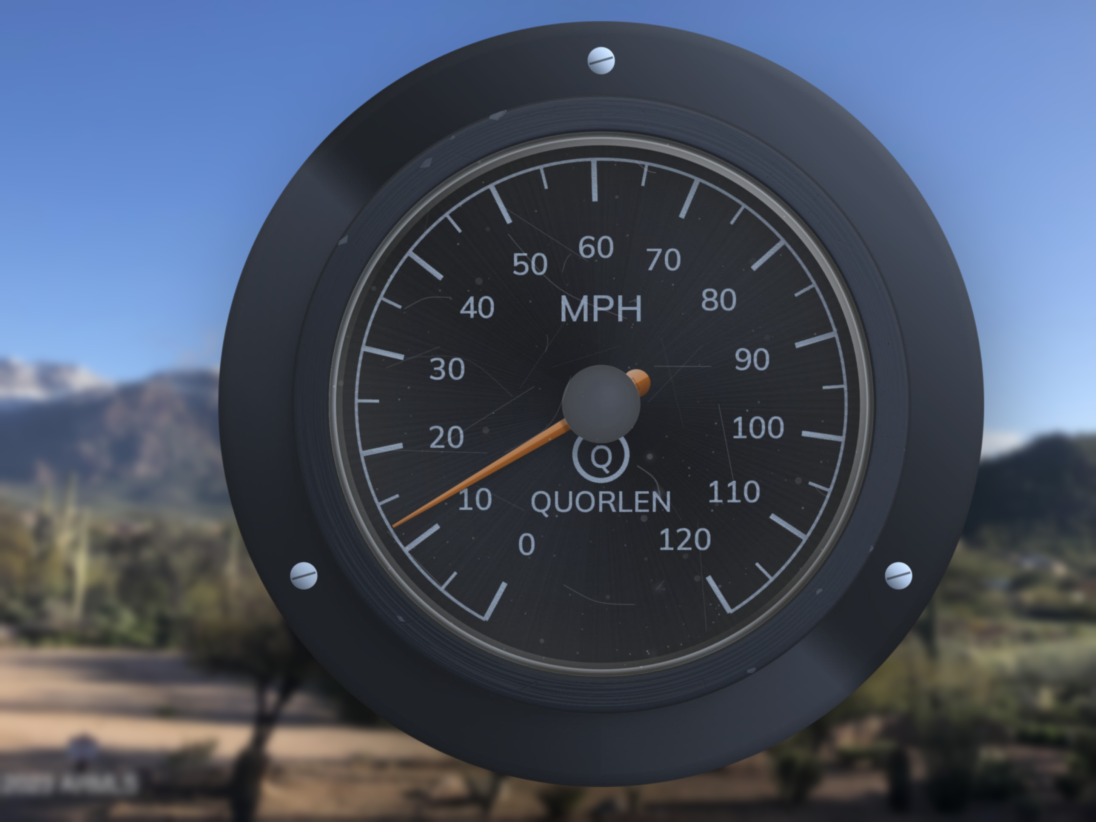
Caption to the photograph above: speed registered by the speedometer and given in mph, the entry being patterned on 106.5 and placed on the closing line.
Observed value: 12.5
